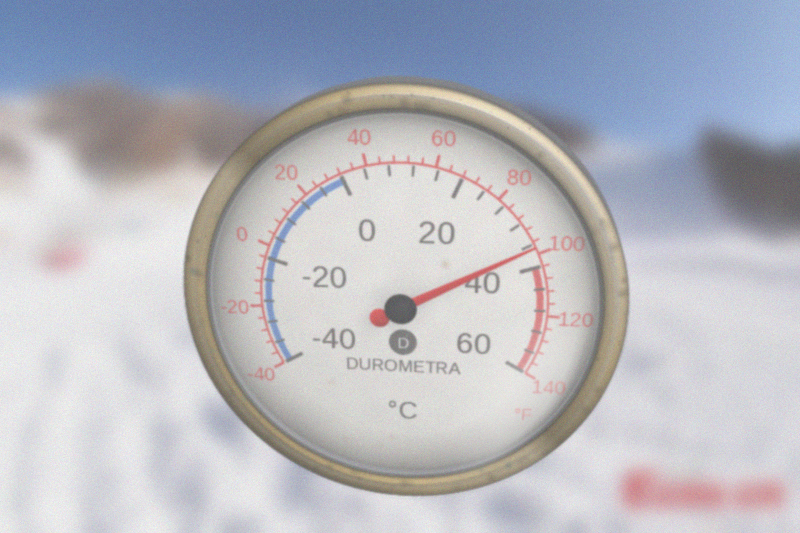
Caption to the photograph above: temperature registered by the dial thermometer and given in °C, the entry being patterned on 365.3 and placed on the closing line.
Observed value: 36
